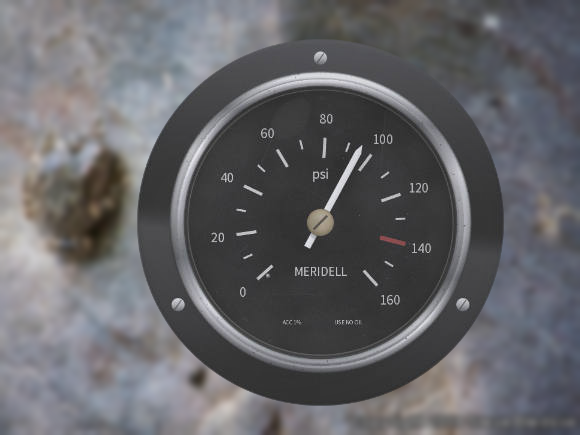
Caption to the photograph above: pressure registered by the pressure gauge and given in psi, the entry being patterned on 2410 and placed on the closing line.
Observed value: 95
